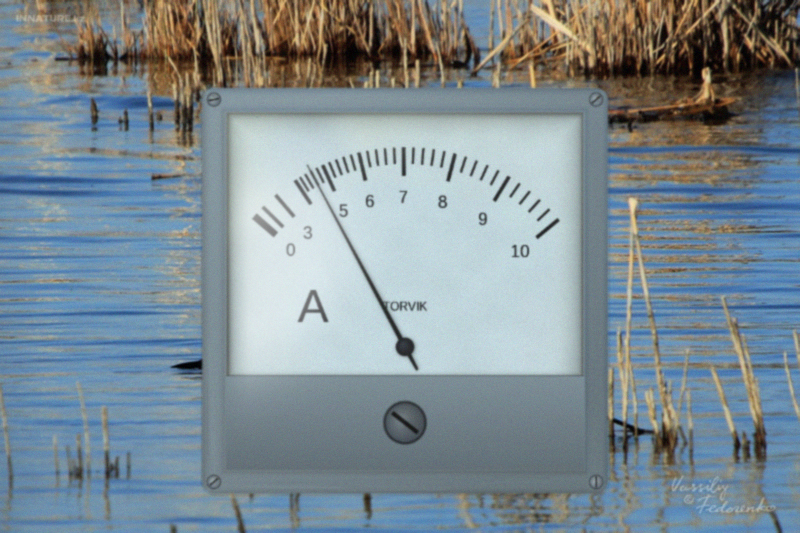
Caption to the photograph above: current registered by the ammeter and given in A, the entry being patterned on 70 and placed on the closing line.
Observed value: 4.6
